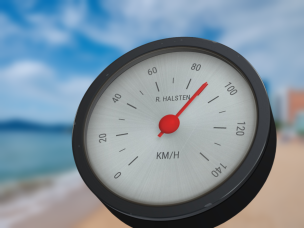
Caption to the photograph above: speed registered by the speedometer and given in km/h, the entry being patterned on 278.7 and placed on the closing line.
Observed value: 90
